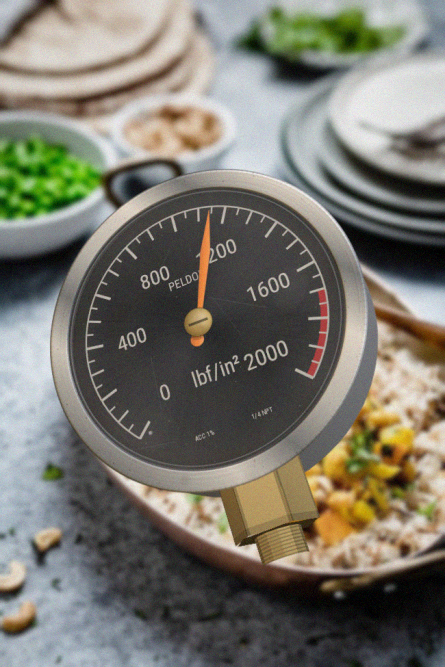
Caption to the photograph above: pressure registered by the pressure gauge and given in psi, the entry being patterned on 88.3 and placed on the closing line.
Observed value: 1150
